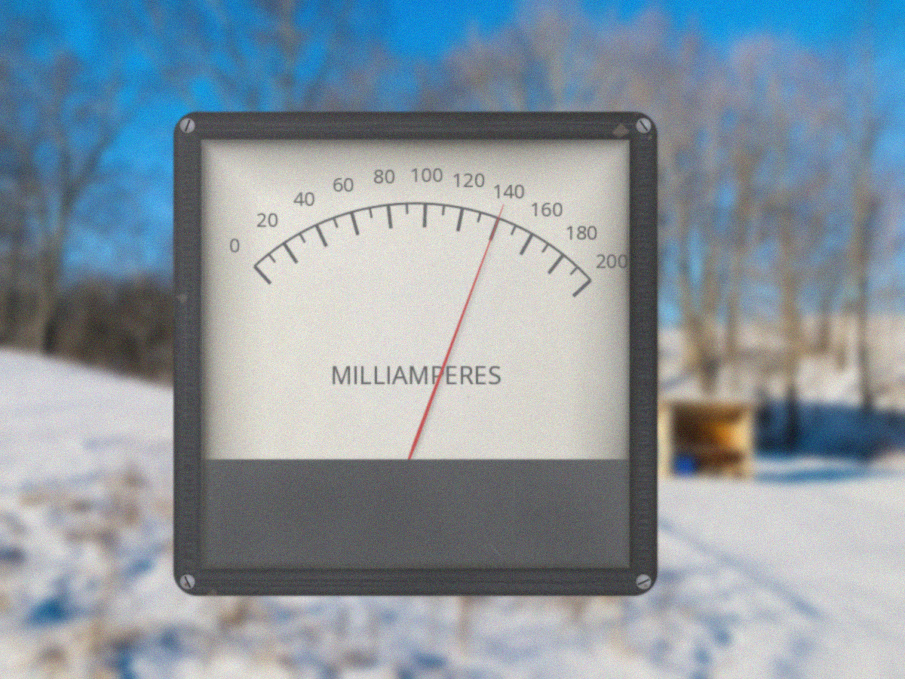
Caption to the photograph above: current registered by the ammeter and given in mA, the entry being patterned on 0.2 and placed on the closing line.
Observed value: 140
